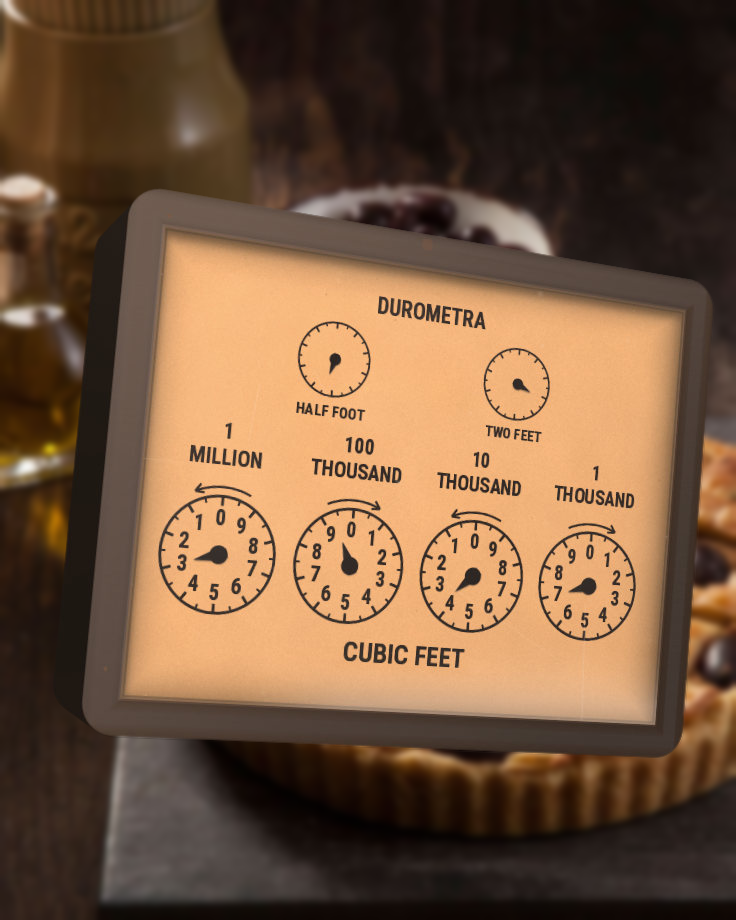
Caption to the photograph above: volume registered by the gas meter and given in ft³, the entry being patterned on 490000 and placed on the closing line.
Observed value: 293700
